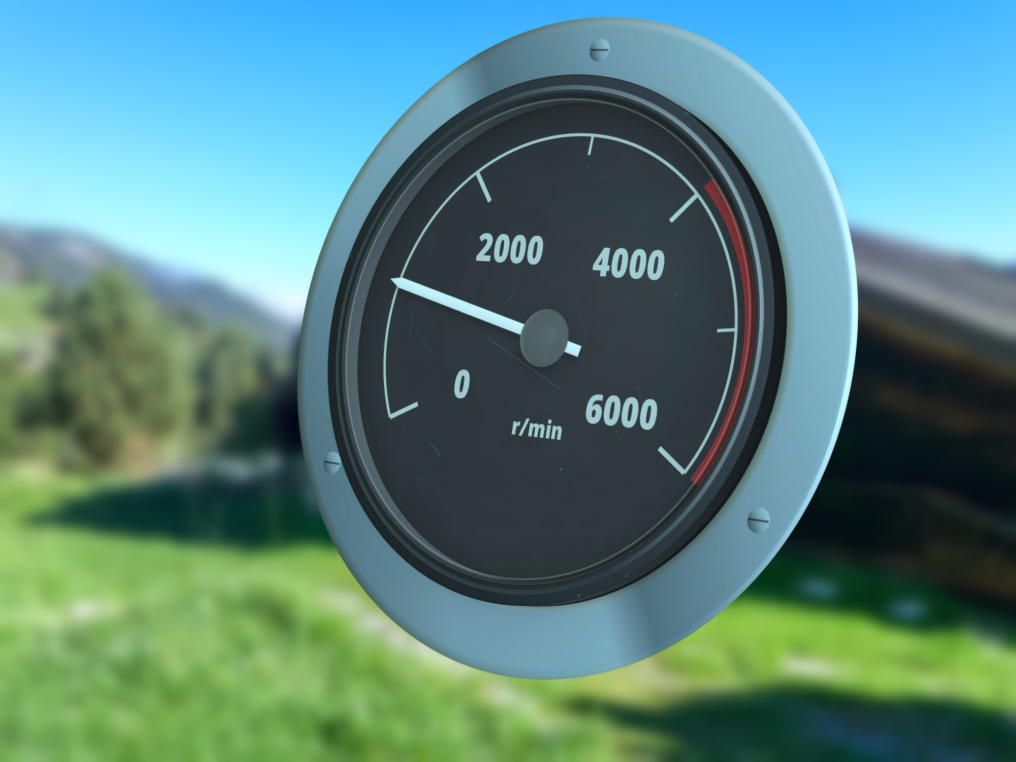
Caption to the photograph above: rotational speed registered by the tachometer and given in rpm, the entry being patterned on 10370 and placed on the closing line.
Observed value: 1000
